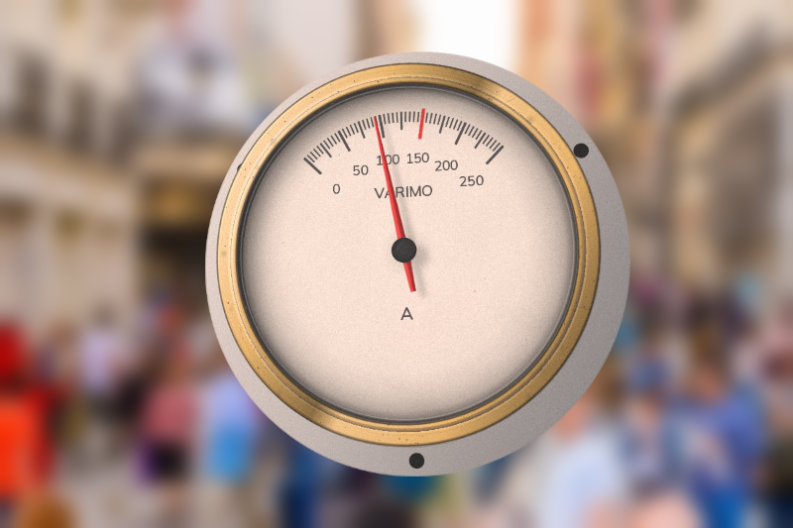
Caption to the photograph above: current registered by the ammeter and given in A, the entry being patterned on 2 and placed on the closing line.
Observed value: 95
